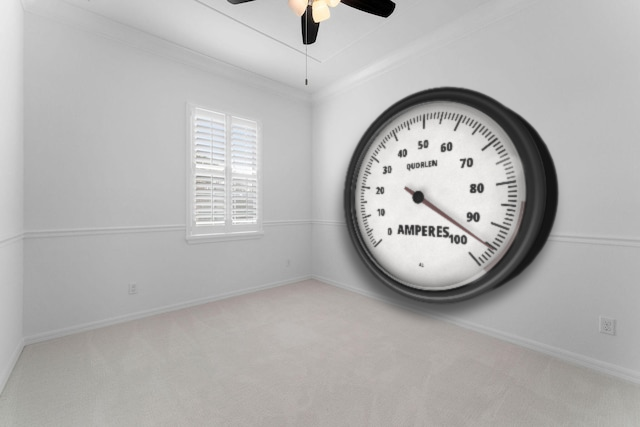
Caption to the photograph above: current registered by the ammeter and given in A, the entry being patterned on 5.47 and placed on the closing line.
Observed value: 95
